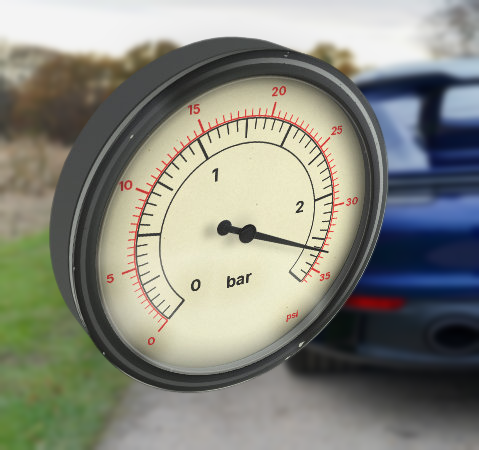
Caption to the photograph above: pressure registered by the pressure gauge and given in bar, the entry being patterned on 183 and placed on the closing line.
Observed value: 2.3
